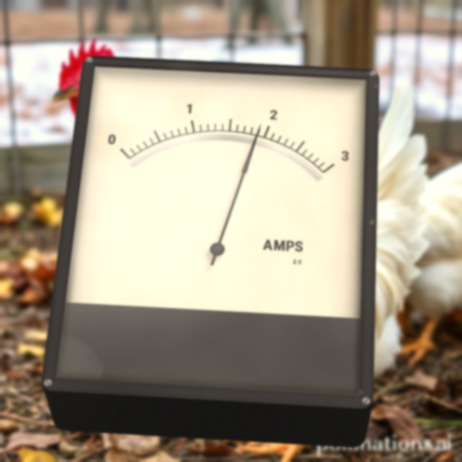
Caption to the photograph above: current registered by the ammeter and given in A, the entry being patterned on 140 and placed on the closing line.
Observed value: 1.9
